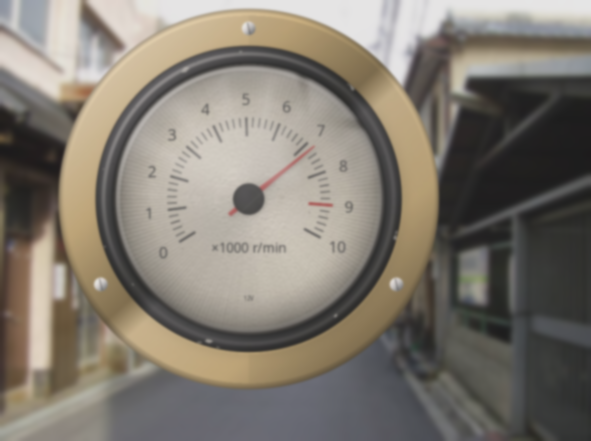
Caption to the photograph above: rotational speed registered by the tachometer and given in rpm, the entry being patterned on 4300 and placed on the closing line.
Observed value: 7200
